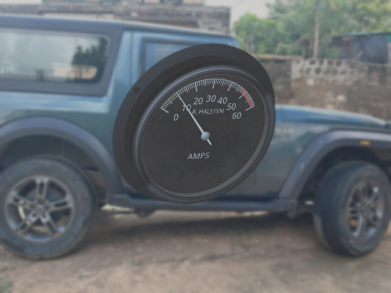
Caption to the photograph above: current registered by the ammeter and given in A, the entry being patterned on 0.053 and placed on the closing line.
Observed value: 10
